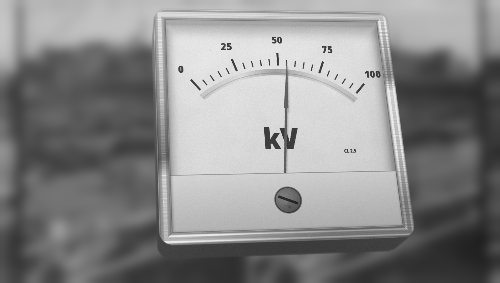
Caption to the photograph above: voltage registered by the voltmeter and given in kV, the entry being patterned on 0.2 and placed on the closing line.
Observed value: 55
